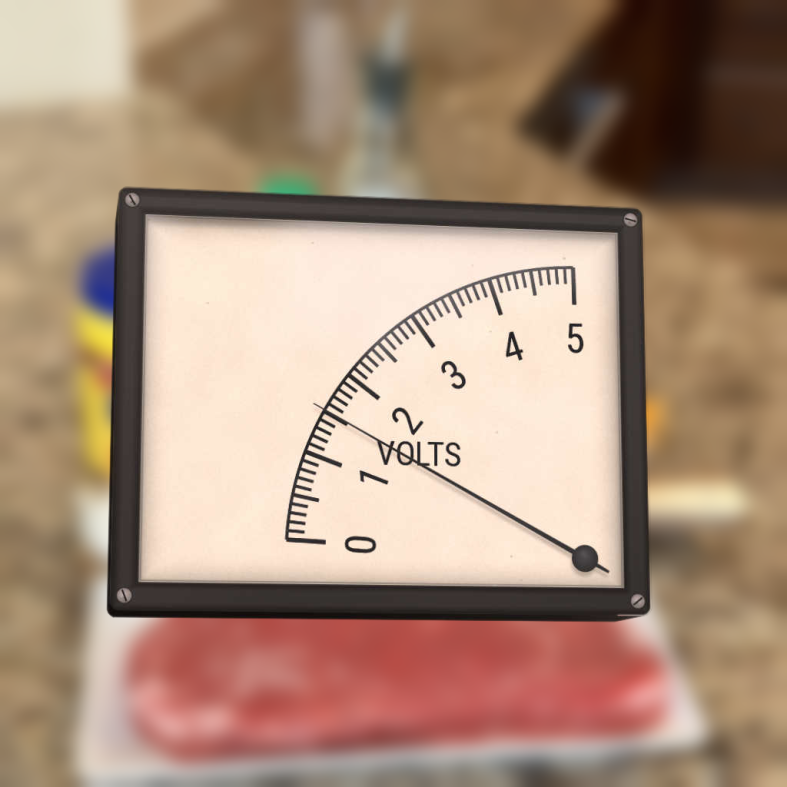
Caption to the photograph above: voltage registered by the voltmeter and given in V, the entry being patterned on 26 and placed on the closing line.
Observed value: 1.5
